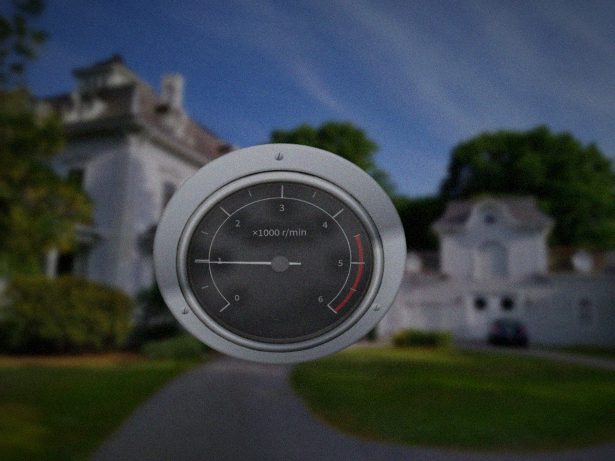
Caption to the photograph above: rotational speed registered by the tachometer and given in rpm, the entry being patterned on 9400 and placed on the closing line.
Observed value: 1000
